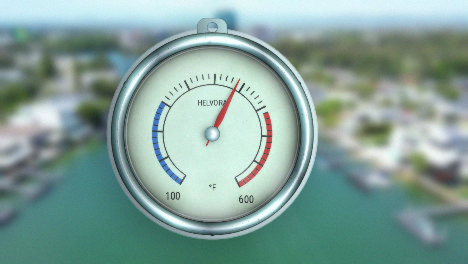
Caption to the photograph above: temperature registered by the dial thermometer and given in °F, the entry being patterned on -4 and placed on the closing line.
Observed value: 390
